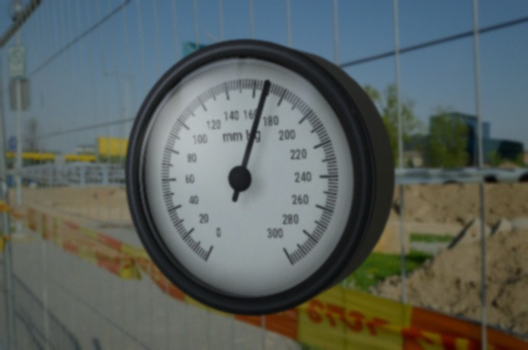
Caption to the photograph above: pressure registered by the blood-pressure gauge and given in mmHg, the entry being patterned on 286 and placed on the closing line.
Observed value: 170
